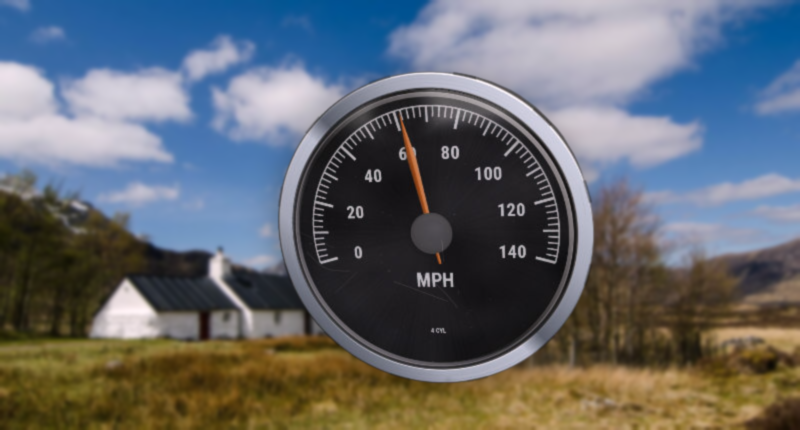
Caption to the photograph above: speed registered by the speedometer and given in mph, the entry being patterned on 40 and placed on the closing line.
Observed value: 62
